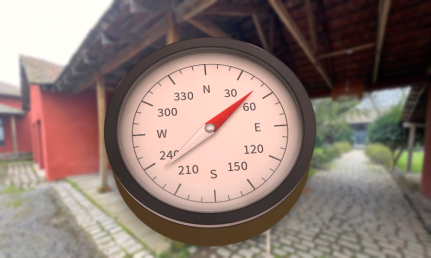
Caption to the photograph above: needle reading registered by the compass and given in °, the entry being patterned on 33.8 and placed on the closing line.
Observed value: 50
